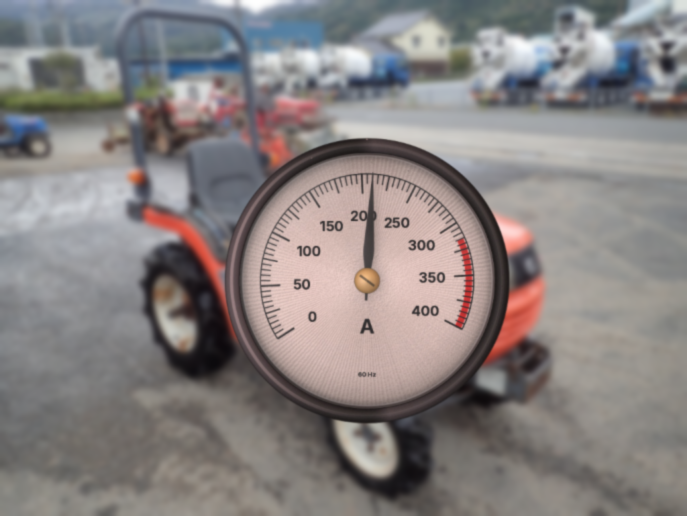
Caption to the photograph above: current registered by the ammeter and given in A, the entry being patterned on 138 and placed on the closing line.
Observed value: 210
